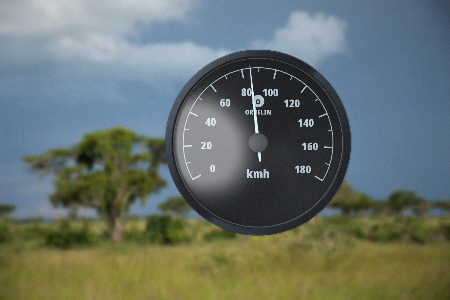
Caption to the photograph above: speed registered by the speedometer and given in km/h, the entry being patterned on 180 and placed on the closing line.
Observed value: 85
